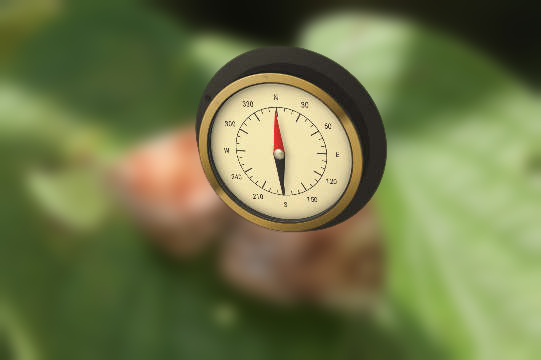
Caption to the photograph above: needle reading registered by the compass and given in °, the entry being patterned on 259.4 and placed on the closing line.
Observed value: 0
